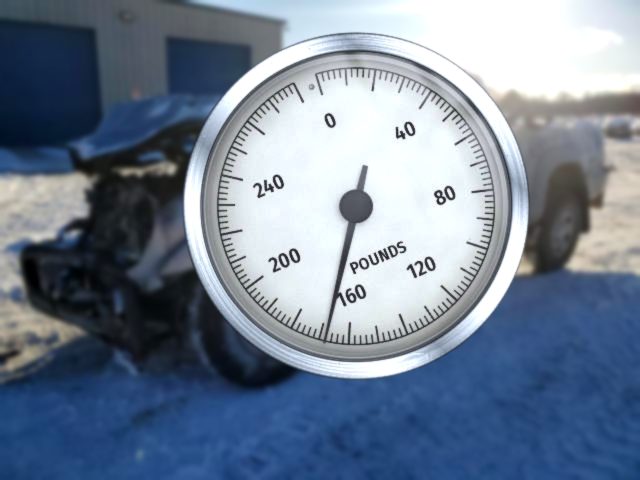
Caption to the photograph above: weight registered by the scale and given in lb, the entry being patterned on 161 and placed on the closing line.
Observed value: 168
